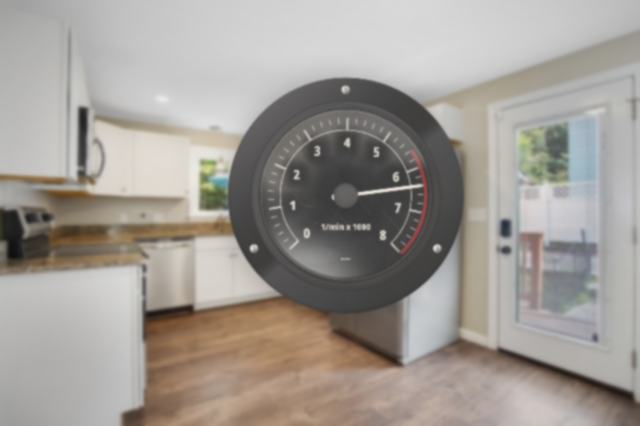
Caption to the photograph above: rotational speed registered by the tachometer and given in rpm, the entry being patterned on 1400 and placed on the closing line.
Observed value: 6400
